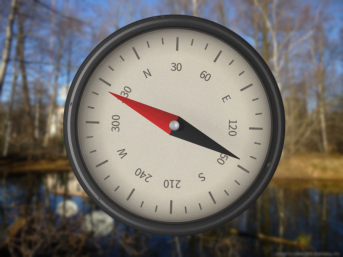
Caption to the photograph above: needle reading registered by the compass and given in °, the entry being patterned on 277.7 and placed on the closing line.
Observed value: 325
